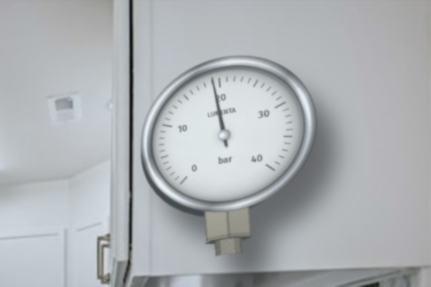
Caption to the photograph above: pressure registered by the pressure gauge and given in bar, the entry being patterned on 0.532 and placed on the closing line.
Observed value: 19
